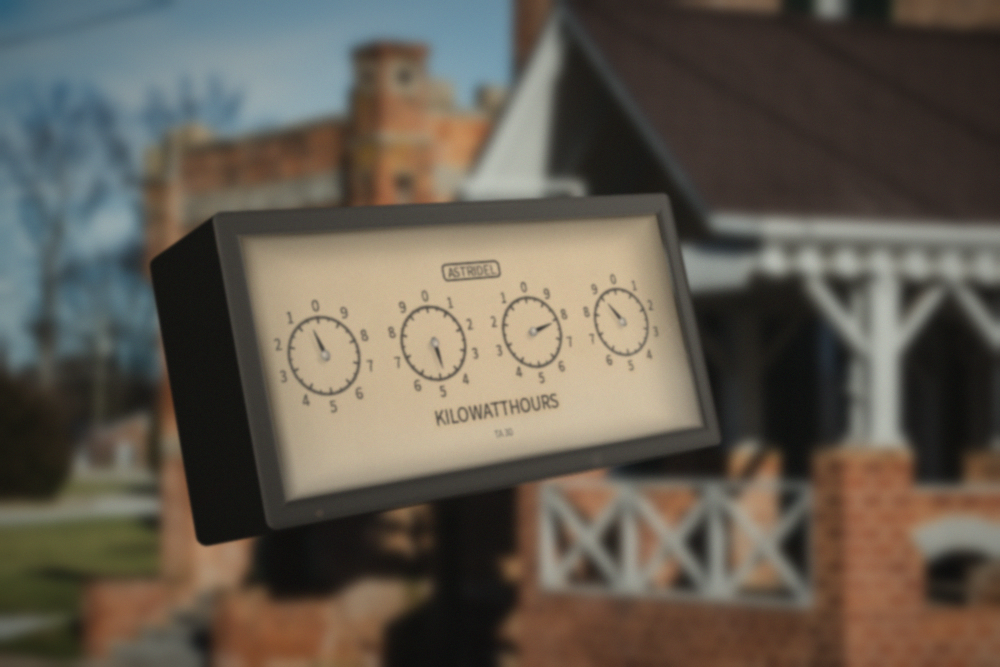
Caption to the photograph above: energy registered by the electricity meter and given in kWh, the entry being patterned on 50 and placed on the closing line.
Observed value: 479
